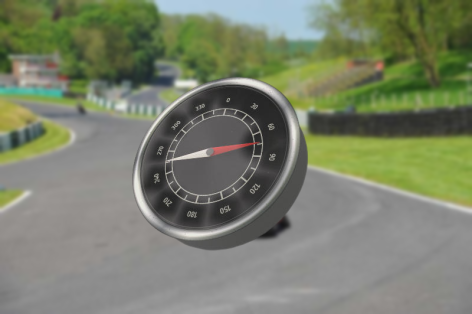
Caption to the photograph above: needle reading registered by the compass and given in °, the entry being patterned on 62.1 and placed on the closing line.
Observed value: 75
